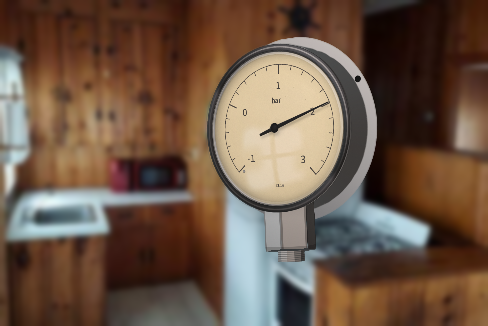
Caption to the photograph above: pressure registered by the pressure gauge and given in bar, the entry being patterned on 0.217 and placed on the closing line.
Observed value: 2
